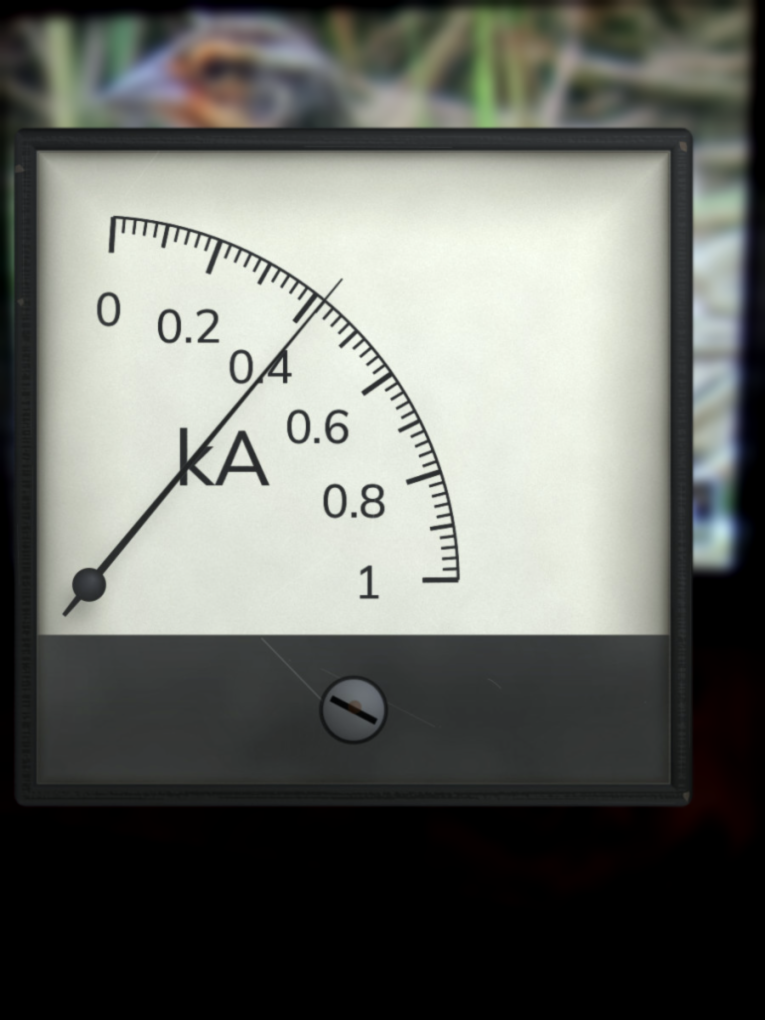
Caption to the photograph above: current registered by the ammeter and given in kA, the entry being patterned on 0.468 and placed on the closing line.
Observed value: 0.42
